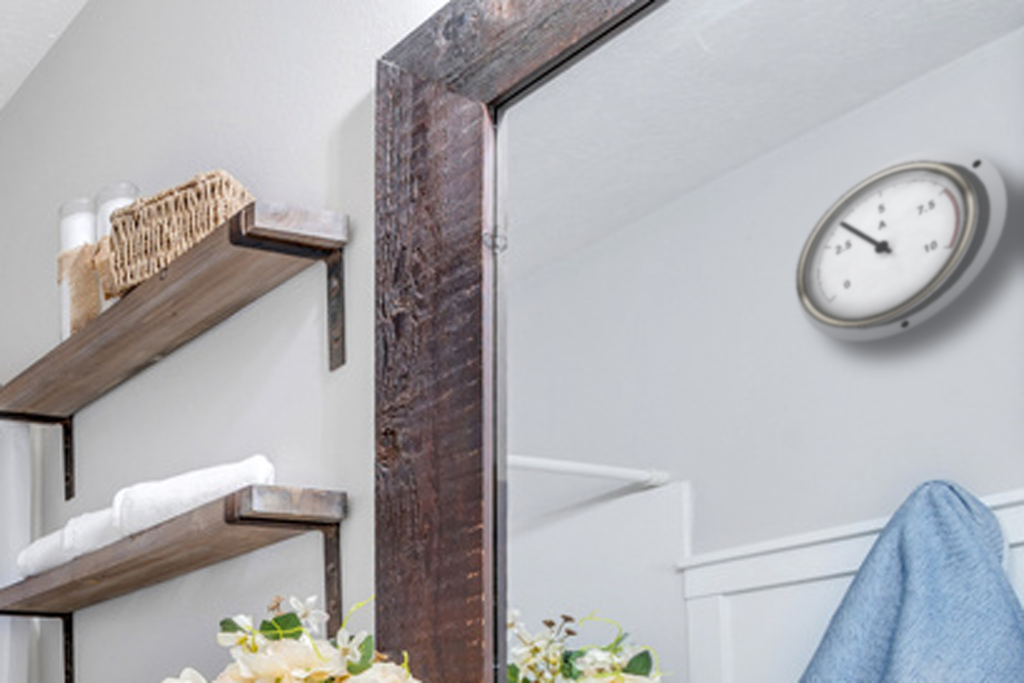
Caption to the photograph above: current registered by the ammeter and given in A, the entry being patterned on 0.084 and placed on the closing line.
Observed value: 3.5
